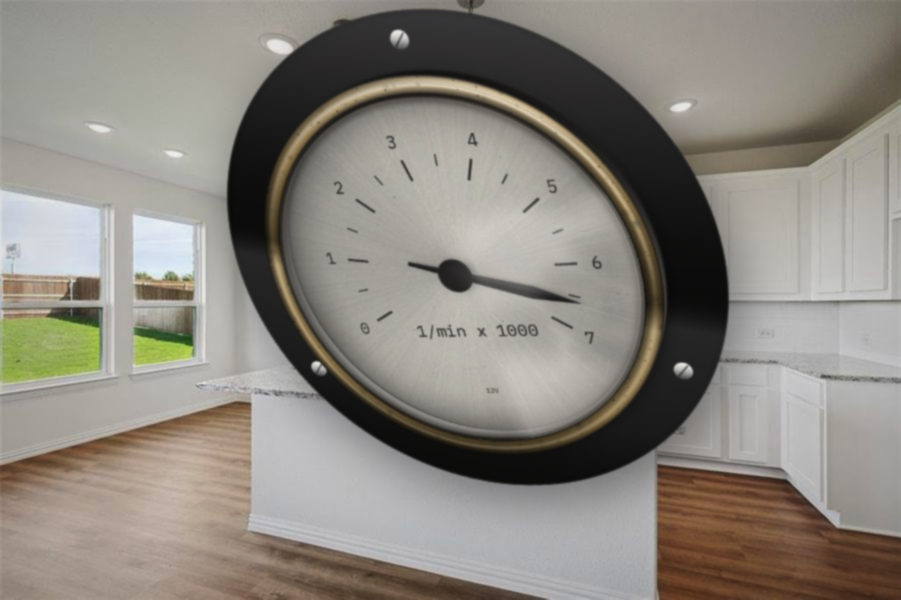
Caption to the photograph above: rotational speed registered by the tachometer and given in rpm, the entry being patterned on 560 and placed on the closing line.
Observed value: 6500
